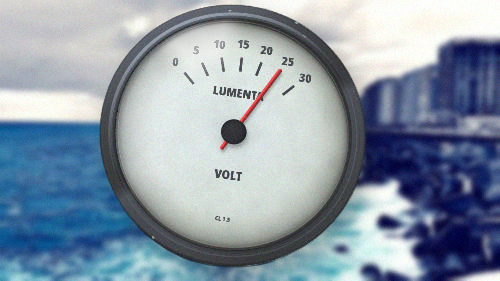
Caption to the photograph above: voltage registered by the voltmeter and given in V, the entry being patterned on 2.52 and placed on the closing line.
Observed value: 25
